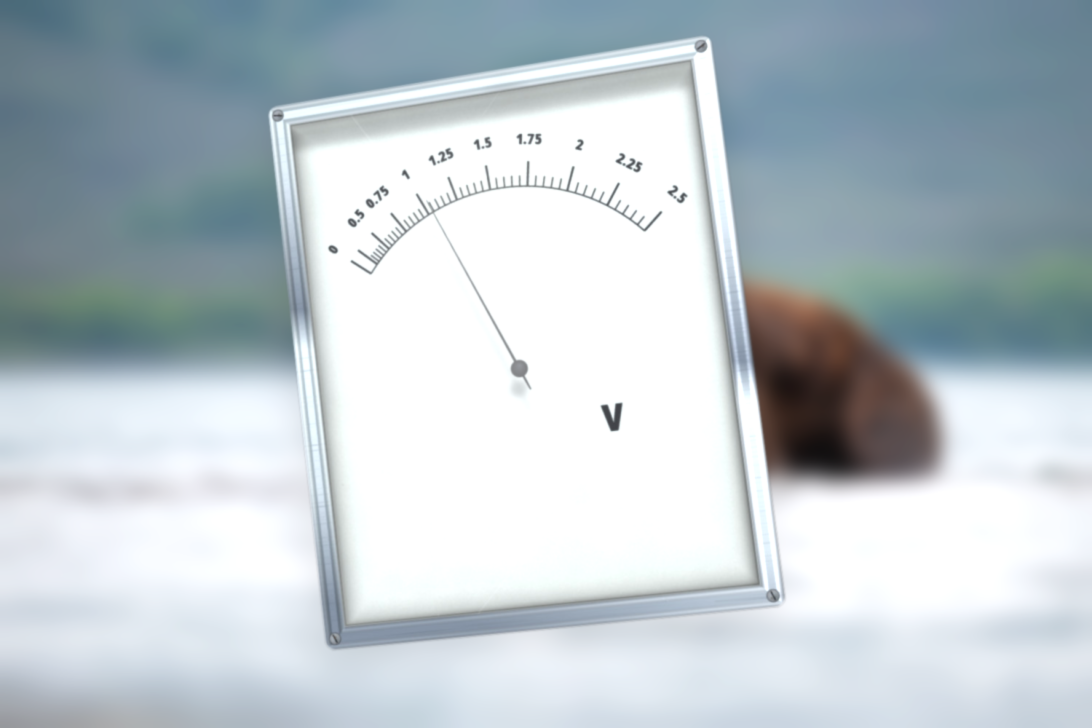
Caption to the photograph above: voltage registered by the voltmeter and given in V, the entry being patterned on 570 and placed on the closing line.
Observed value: 1.05
